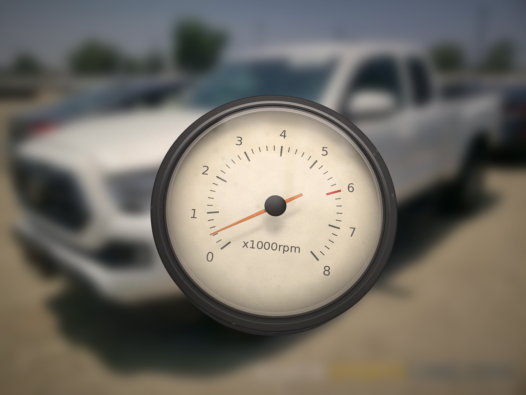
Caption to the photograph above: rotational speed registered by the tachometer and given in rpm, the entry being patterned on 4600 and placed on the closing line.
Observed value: 400
